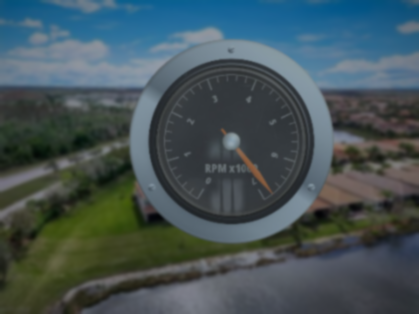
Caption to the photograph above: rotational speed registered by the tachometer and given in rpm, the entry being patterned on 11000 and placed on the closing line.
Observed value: 6800
